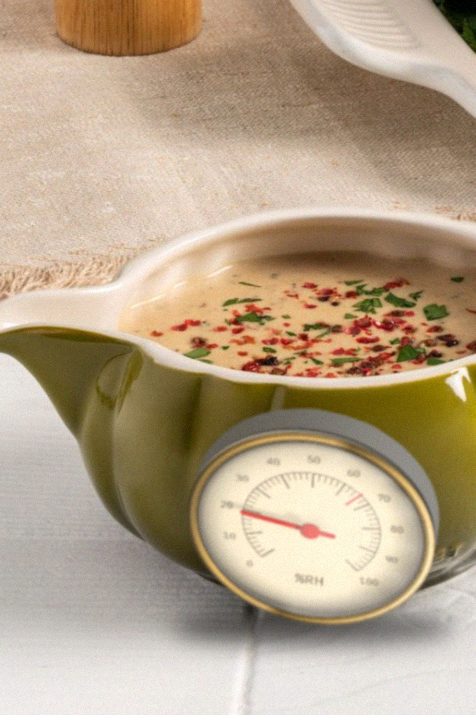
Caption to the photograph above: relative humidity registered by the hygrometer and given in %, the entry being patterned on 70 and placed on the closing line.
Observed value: 20
